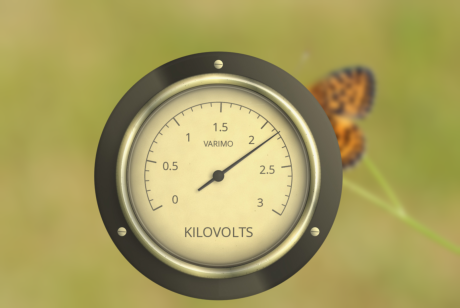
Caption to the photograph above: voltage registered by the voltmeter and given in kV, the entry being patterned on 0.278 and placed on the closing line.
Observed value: 2.15
